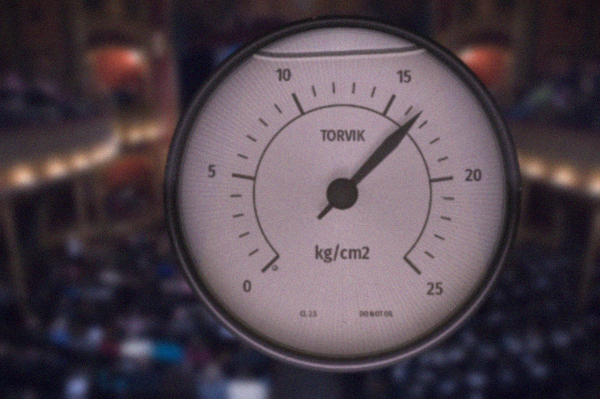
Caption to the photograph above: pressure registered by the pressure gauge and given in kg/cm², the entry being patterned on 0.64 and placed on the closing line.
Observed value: 16.5
